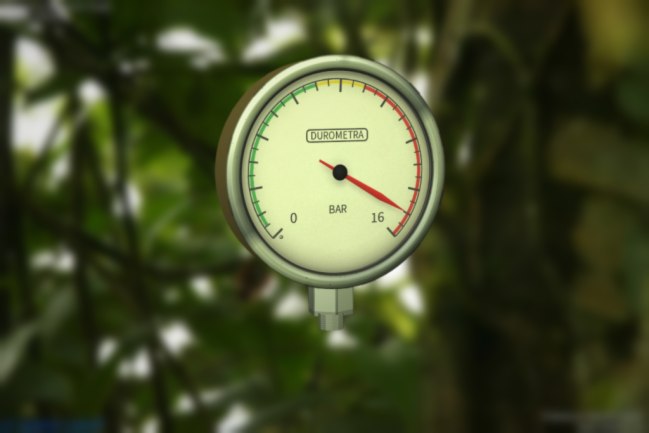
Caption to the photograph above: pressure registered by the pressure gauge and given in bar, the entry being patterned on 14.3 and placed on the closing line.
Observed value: 15
